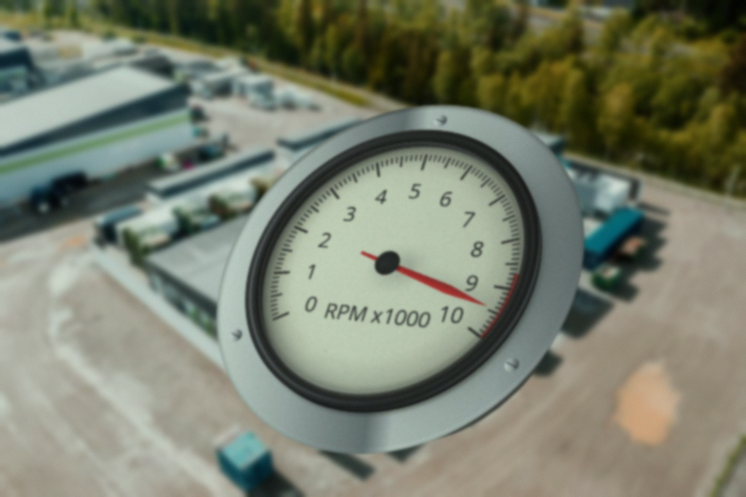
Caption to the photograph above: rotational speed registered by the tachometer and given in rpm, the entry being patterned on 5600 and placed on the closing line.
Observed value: 9500
